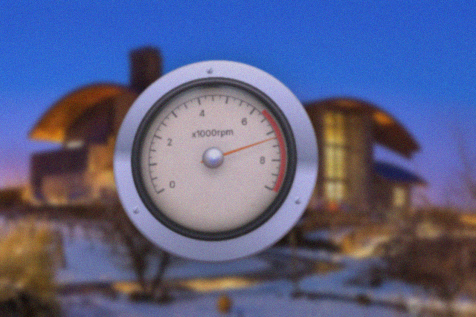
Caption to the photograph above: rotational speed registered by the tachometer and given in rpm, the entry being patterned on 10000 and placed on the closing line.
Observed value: 7250
